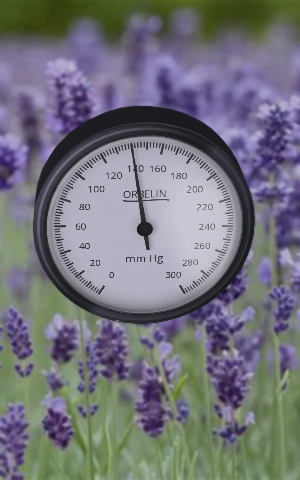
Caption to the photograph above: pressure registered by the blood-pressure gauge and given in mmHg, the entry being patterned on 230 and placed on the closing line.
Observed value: 140
